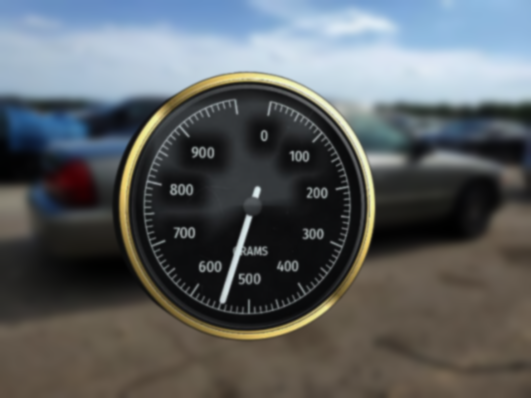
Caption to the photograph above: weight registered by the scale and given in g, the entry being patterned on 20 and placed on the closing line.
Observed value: 550
